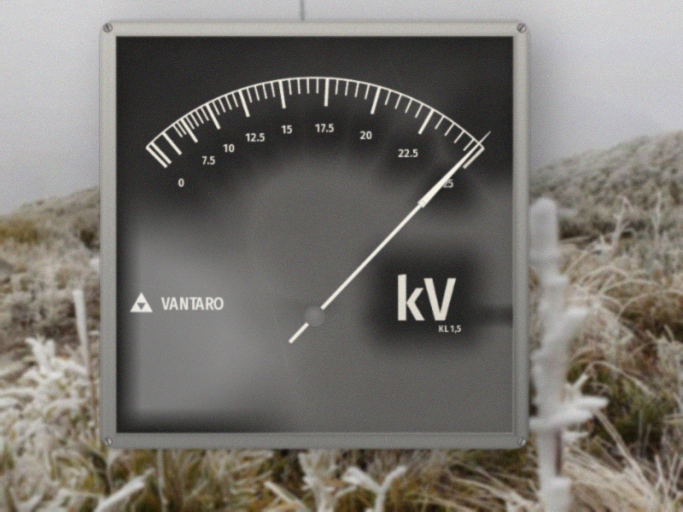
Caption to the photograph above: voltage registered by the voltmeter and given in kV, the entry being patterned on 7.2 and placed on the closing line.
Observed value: 24.75
